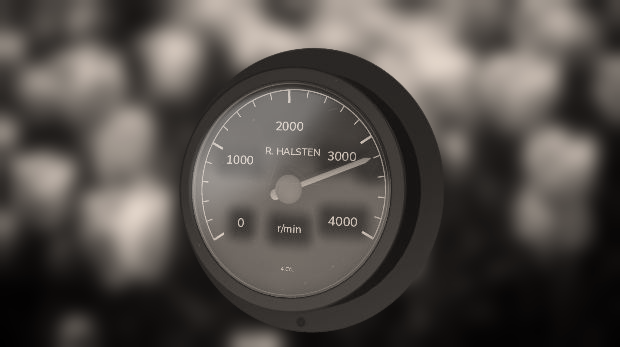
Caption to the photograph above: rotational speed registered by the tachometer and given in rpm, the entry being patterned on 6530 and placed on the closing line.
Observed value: 3200
